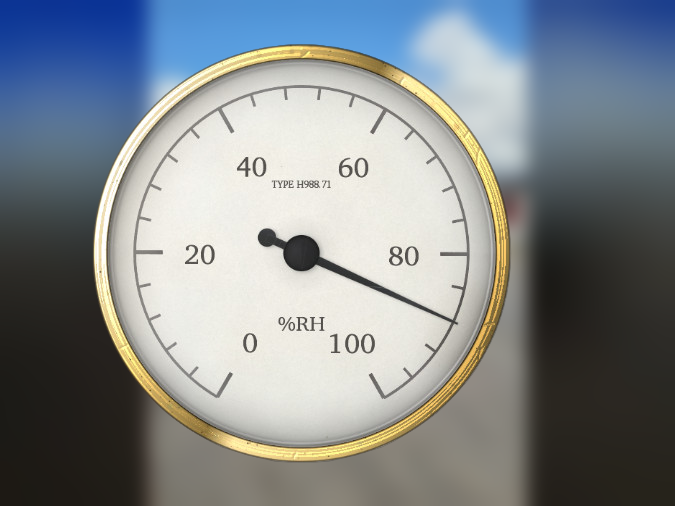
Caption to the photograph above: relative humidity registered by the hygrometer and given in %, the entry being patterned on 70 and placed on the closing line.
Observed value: 88
